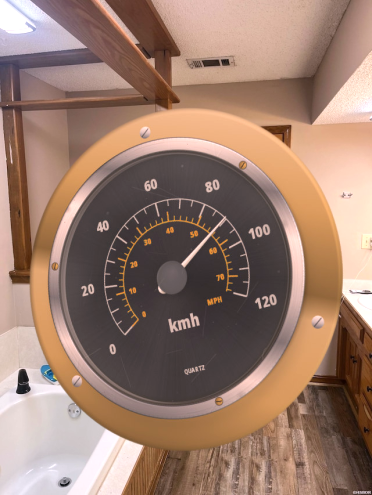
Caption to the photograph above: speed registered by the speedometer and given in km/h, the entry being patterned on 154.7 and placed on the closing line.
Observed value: 90
